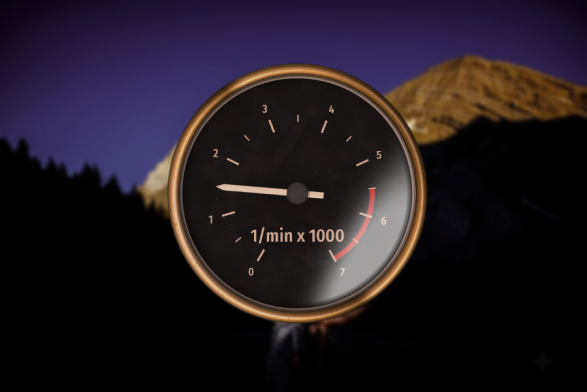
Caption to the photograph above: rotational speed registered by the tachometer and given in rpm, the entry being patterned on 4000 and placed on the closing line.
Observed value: 1500
